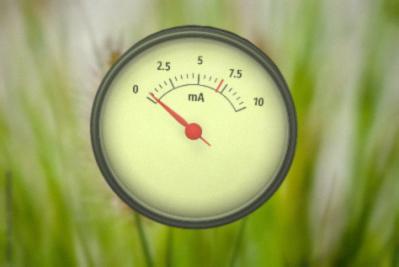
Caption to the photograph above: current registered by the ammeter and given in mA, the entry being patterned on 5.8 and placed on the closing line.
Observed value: 0.5
